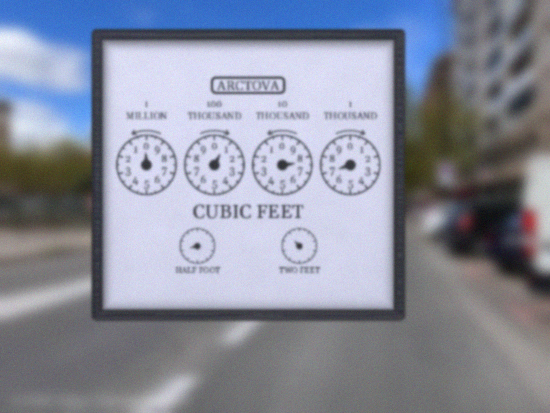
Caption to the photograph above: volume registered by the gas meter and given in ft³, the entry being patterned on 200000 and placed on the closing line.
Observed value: 7700
